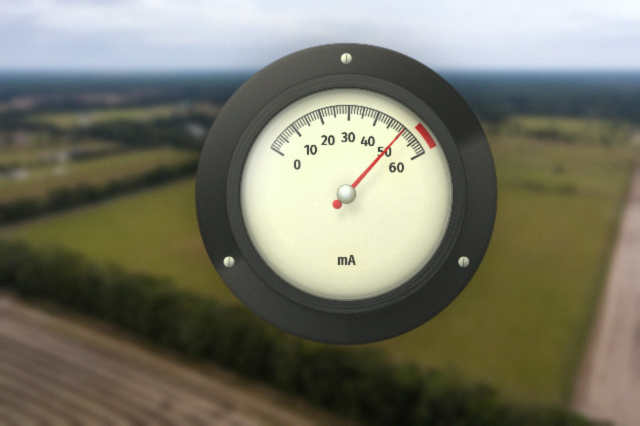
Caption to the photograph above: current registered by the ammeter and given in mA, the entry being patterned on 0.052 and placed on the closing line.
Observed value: 50
